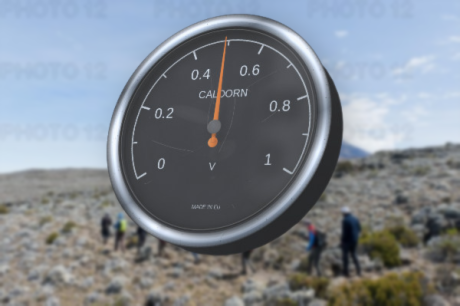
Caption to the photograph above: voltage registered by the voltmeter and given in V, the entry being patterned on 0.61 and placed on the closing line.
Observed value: 0.5
